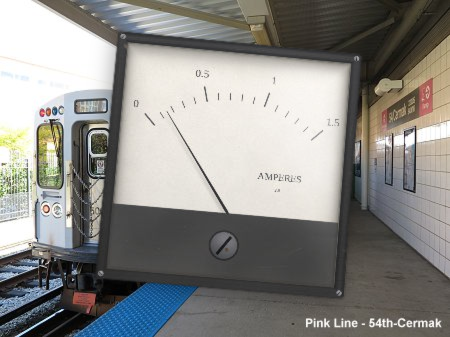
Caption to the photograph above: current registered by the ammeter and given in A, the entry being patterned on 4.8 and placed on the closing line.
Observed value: 0.15
